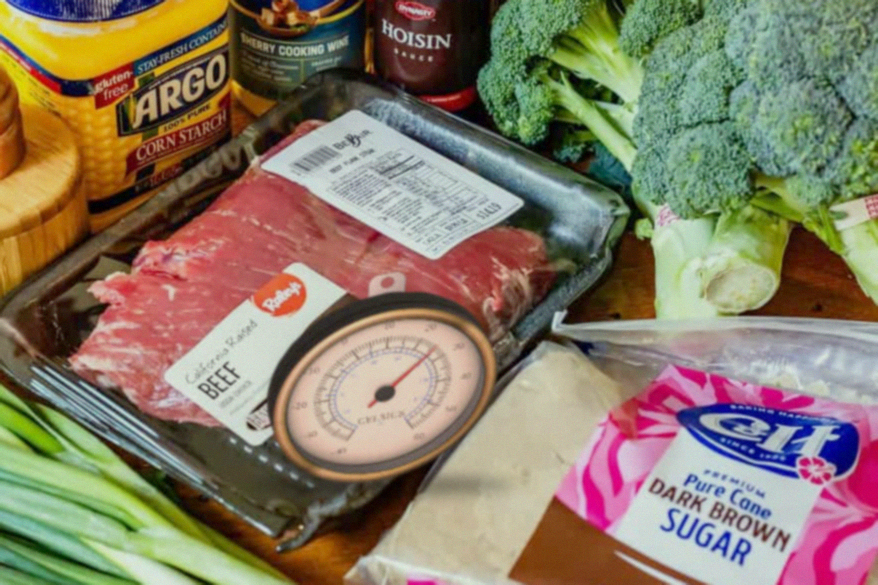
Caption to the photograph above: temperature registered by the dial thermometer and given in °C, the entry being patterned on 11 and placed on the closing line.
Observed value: 25
